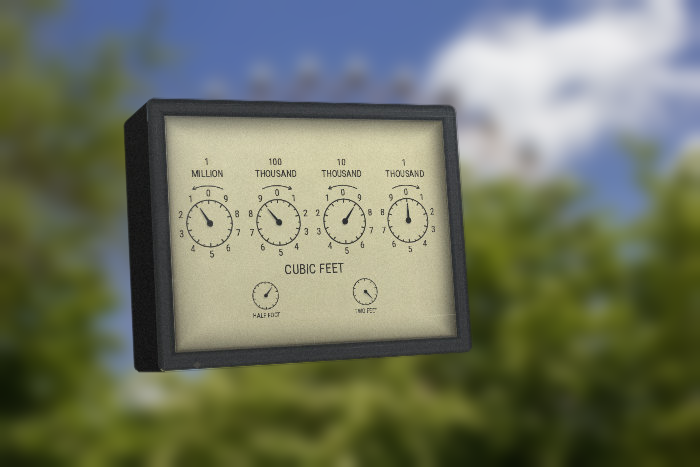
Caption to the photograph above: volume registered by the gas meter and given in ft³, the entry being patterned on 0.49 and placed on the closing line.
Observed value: 89000
